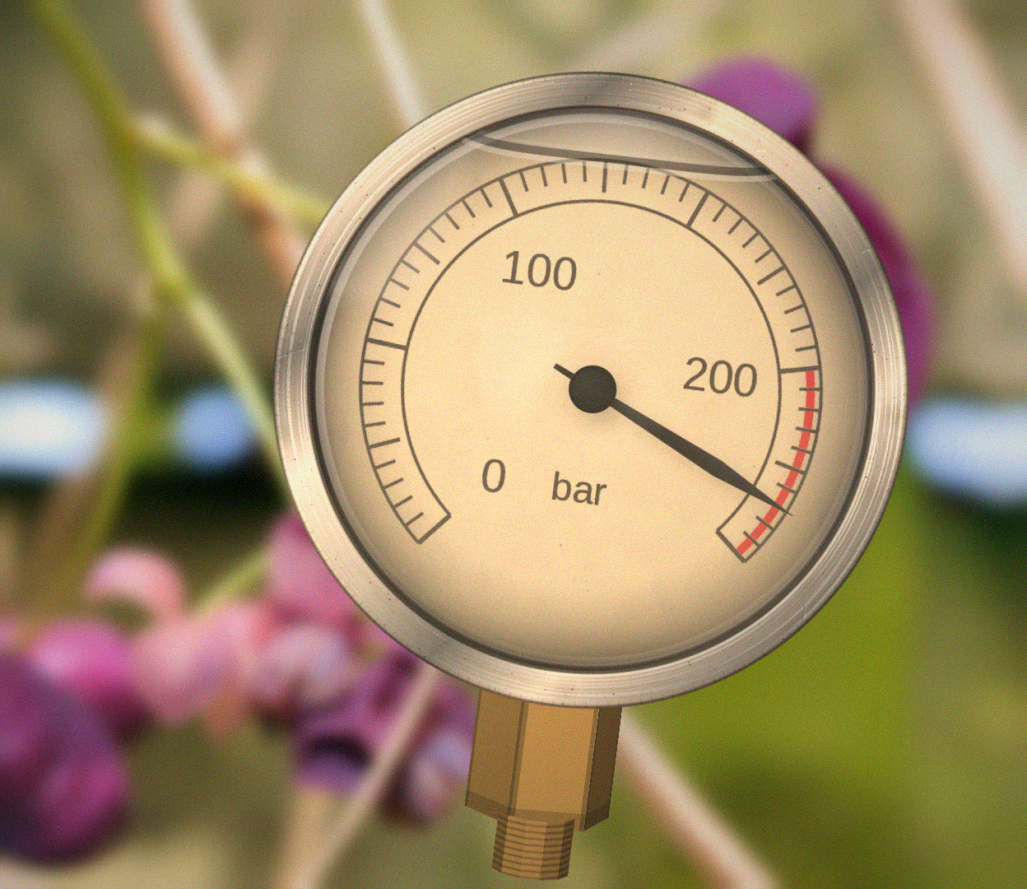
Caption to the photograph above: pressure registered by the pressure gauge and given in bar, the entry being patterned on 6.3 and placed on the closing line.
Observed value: 235
